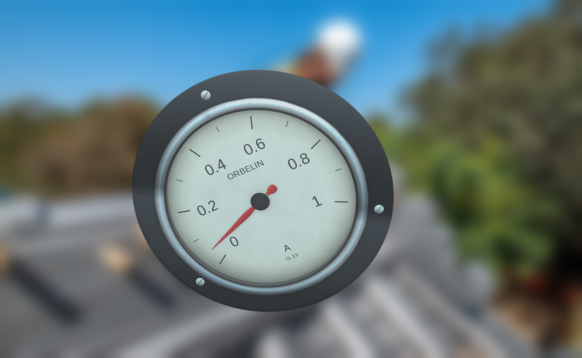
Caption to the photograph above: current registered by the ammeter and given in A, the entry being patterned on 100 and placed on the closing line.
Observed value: 0.05
